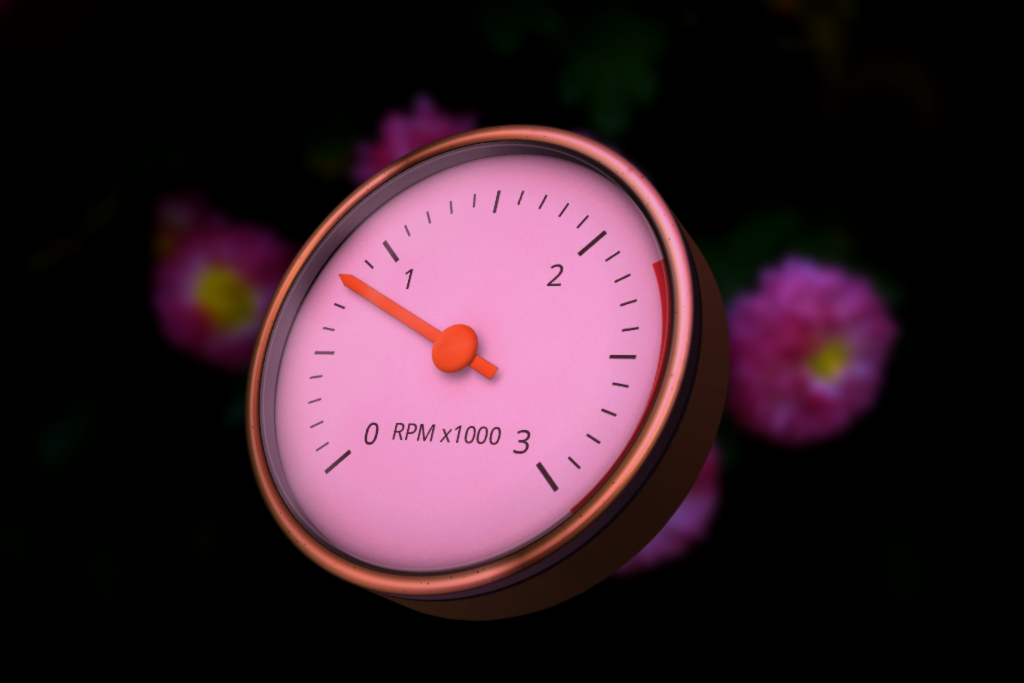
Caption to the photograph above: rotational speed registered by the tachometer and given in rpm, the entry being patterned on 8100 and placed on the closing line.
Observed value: 800
